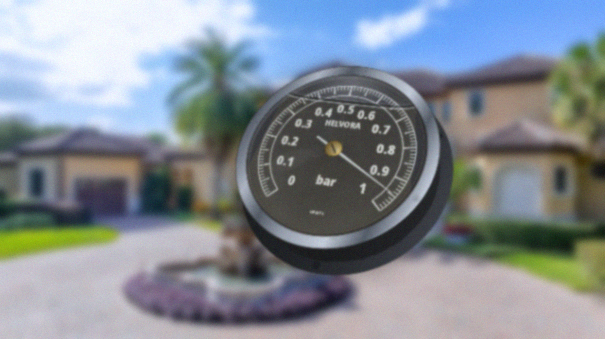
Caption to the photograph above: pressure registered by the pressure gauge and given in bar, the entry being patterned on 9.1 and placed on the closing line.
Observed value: 0.95
